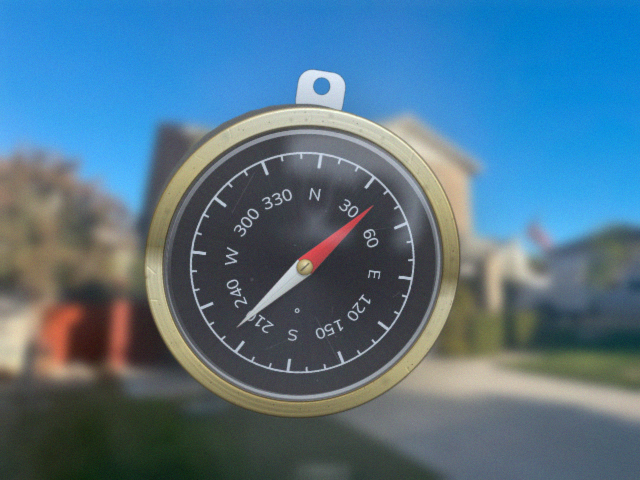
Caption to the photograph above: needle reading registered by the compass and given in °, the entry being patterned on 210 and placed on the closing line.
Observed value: 40
